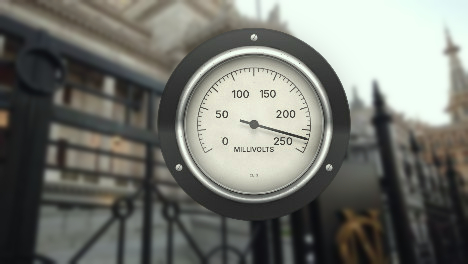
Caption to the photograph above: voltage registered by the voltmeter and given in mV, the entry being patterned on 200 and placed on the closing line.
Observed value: 235
